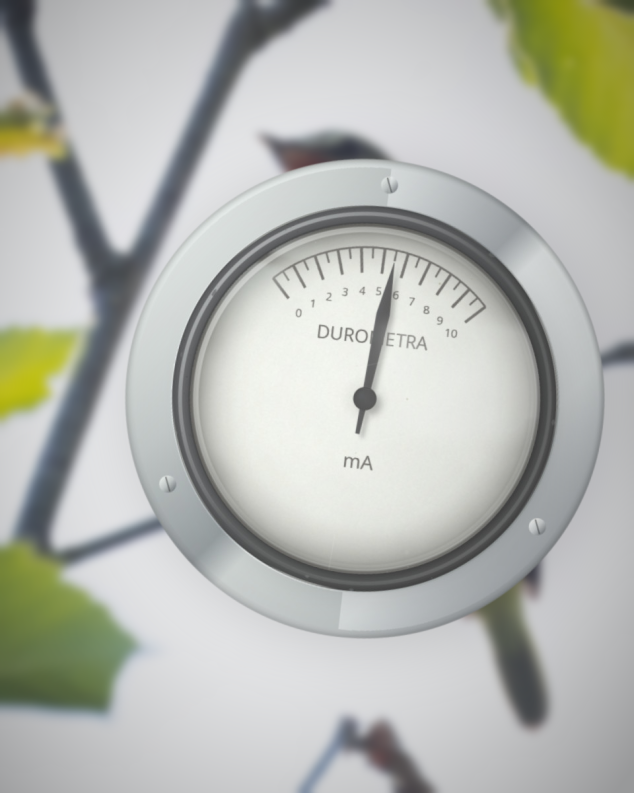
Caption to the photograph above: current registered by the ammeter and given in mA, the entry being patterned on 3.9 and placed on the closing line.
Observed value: 5.5
